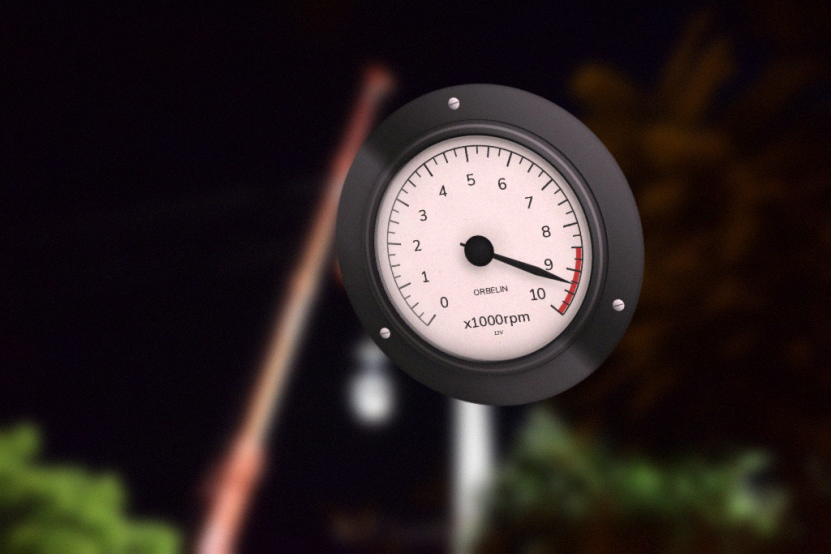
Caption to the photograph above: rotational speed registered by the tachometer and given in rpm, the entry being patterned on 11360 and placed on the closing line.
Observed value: 9250
